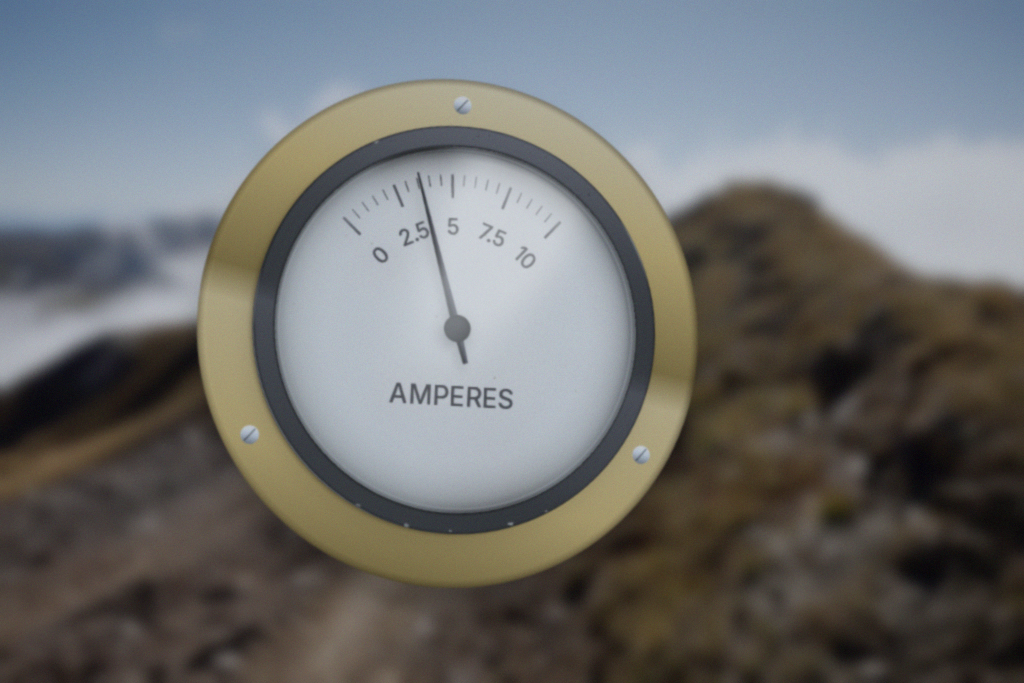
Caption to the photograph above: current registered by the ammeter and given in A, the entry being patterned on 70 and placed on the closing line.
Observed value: 3.5
